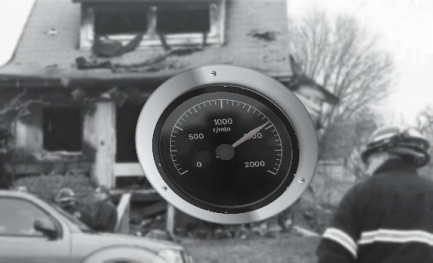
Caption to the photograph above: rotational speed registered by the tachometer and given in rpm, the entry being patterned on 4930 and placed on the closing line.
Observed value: 1450
